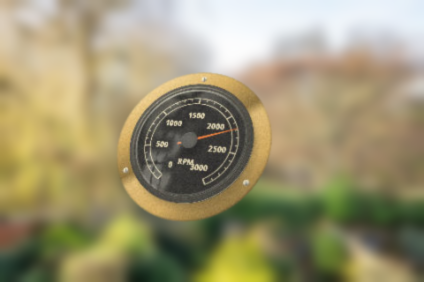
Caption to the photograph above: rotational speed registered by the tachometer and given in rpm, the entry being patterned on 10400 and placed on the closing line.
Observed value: 2200
